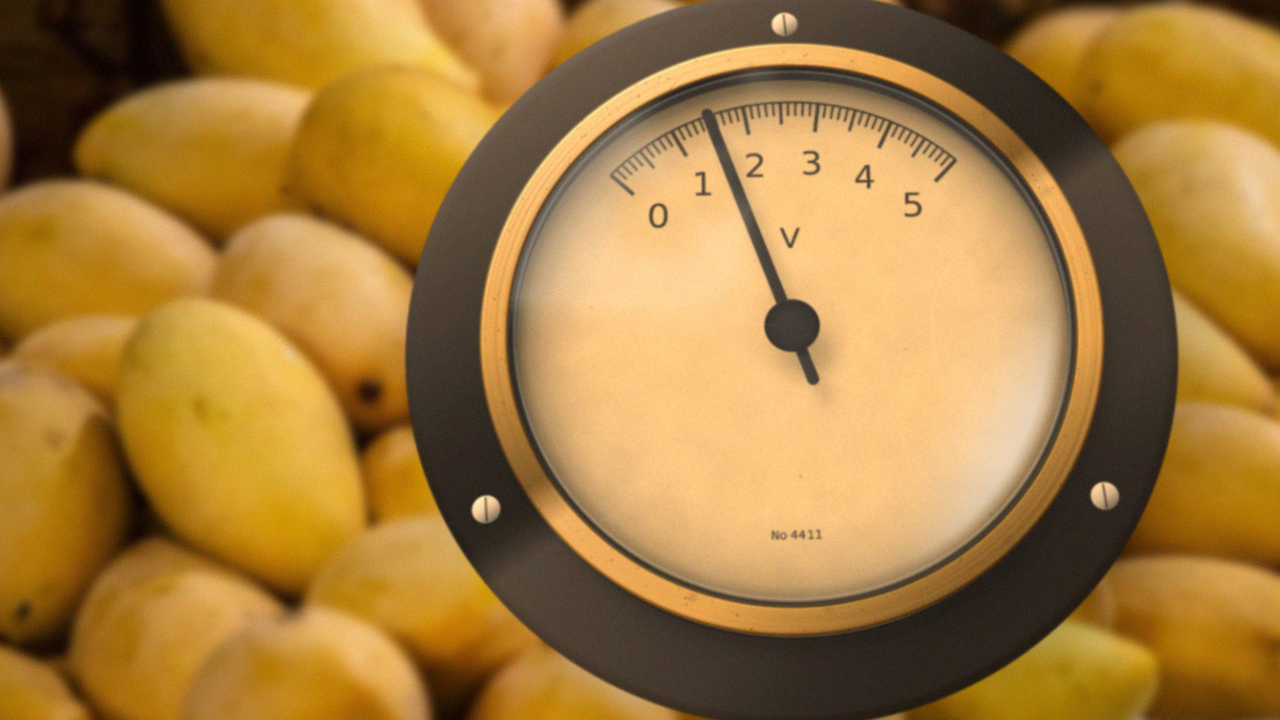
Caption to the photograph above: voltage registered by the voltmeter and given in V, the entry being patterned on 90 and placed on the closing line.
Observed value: 1.5
